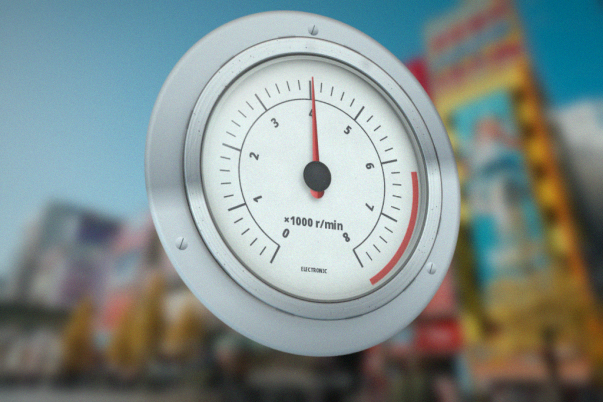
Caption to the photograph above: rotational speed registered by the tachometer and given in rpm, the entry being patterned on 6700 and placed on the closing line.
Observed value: 4000
